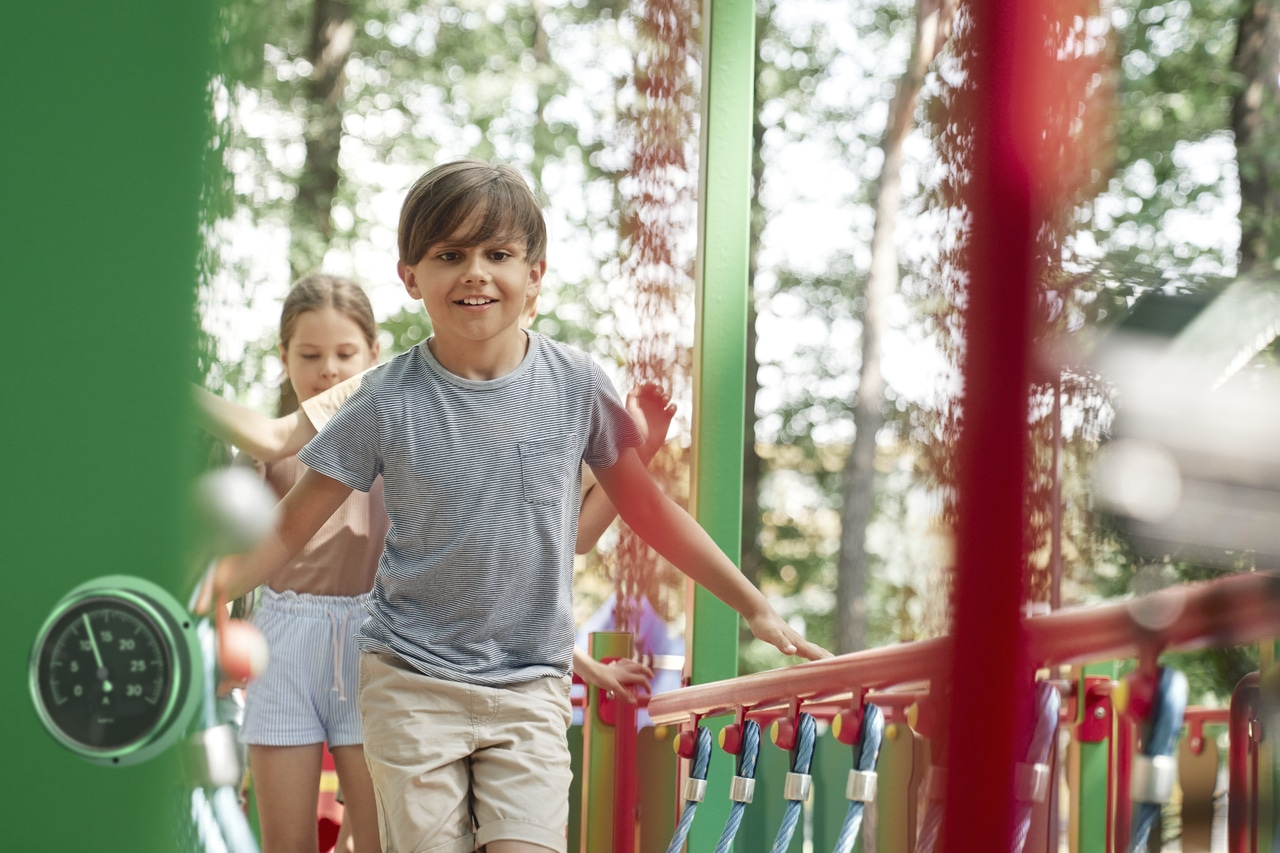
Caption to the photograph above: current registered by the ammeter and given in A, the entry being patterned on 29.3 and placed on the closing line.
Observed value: 12.5
